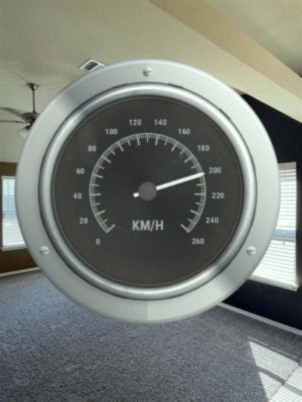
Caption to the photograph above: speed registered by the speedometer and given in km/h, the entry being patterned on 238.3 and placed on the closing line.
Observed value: 200
